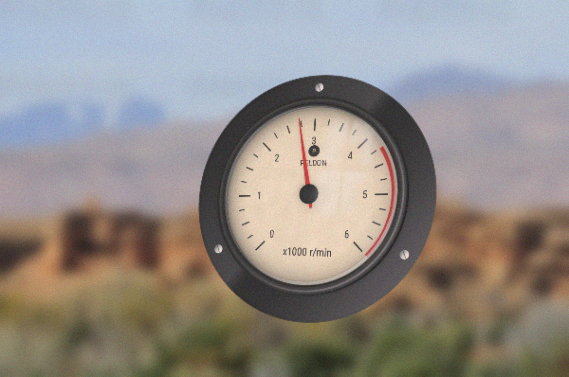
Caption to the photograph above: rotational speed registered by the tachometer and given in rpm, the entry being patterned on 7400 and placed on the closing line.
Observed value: 2750
